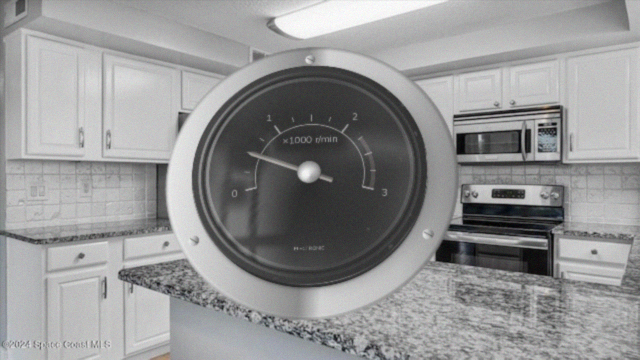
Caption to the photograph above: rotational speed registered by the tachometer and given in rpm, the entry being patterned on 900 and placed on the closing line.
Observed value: 500
